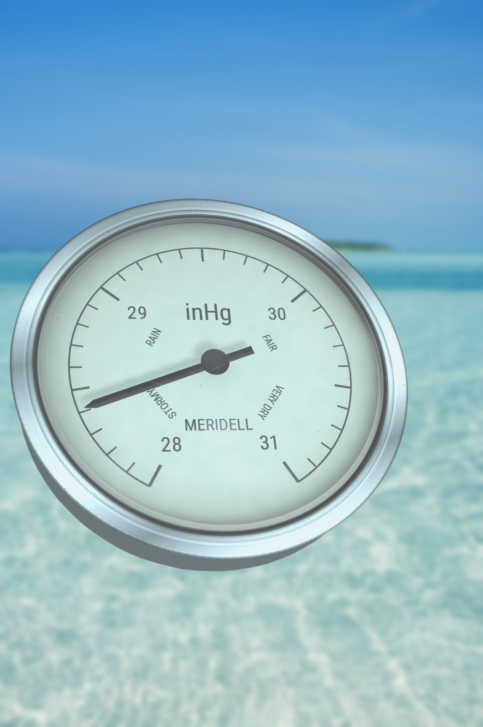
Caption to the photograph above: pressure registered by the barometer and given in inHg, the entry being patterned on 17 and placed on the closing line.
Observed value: 28.4
